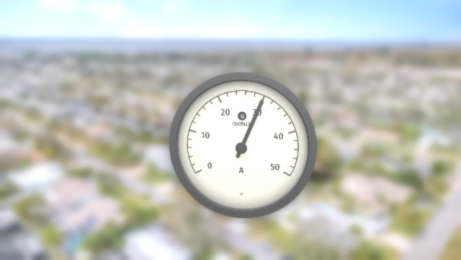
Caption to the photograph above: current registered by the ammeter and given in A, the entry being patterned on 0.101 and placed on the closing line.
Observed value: 30
